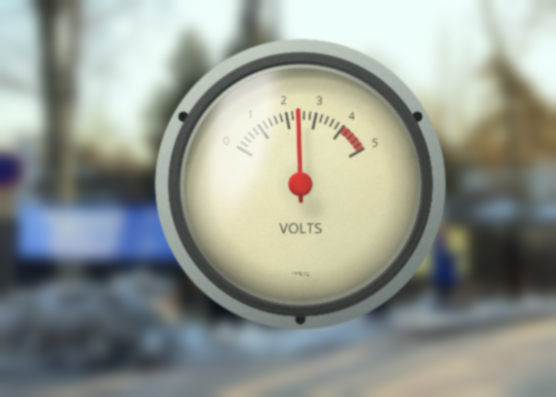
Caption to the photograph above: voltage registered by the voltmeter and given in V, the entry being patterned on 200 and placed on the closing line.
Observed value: 2.4
